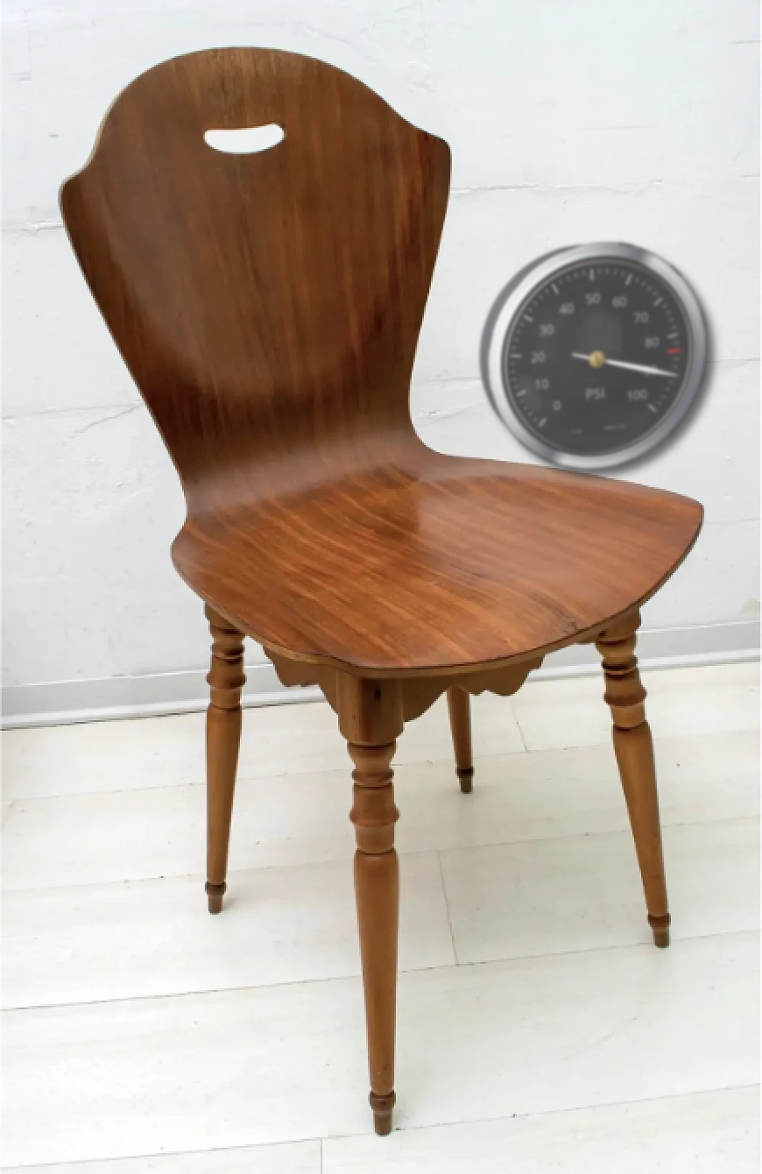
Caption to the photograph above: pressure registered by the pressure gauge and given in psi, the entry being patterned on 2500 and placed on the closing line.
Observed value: 90
